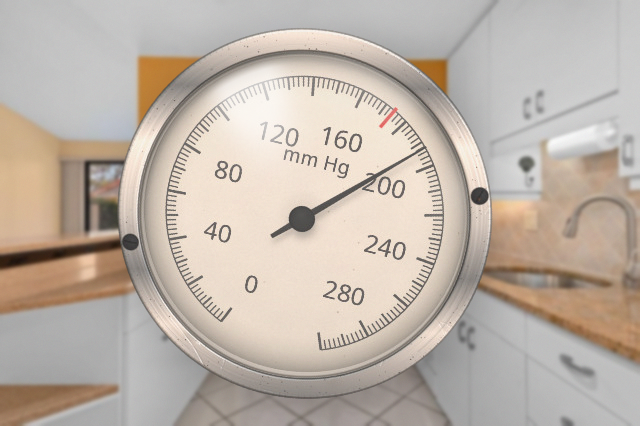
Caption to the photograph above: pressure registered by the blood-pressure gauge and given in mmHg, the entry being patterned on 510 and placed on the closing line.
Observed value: 192
